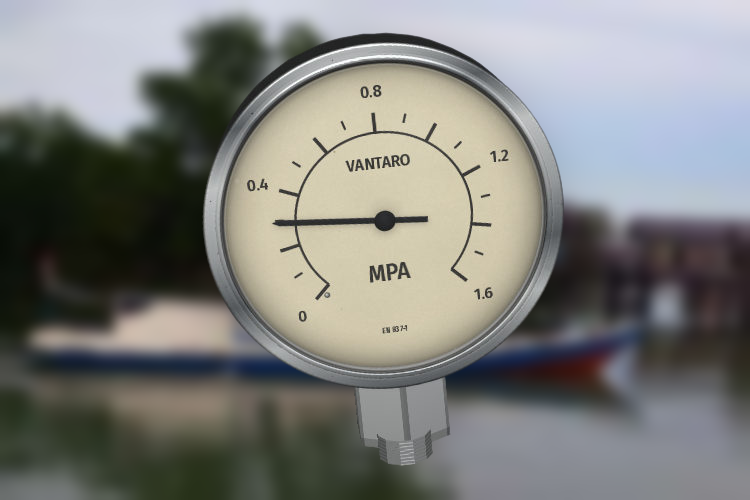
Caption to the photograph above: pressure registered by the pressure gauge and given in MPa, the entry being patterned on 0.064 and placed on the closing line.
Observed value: 0.3
